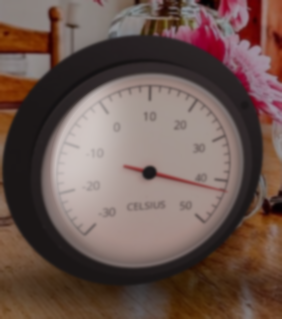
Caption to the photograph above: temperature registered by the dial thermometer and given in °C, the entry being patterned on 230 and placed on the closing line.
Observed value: 42
